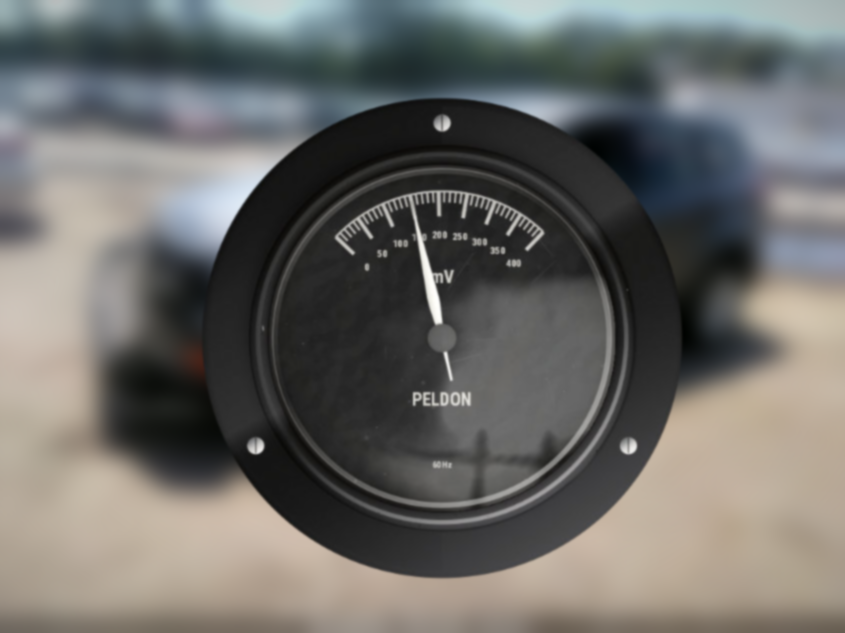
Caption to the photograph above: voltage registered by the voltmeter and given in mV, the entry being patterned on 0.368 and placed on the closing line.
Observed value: 150
